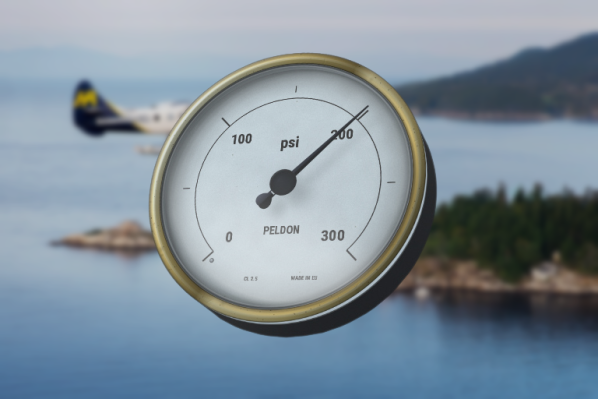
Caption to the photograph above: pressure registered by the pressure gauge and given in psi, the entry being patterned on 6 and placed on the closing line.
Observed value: 200
